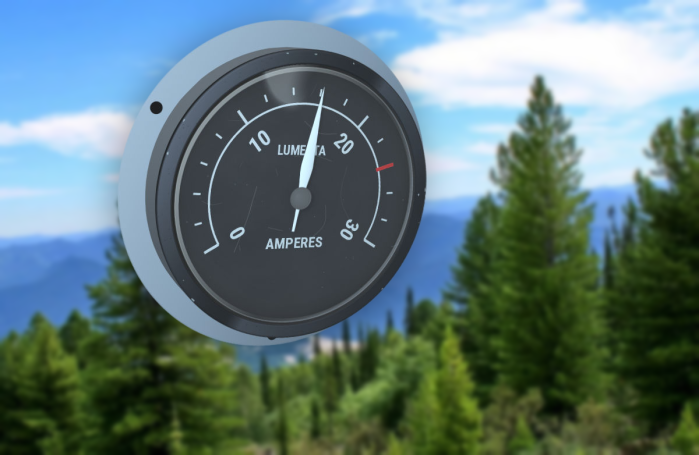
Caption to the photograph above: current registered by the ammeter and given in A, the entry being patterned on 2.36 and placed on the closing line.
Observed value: 16
